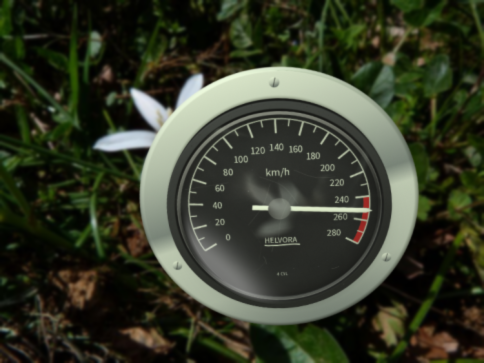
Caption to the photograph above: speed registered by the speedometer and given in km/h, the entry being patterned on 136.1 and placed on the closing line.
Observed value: 250
